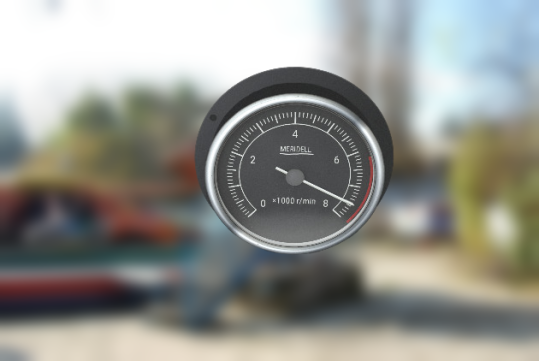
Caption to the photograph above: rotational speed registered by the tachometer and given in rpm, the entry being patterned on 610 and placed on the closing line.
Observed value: 7500
